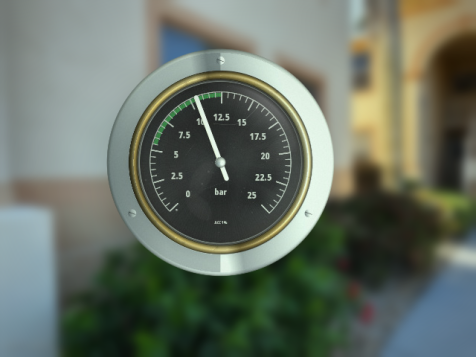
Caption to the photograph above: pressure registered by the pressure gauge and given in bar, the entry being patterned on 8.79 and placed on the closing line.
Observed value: 10.5
